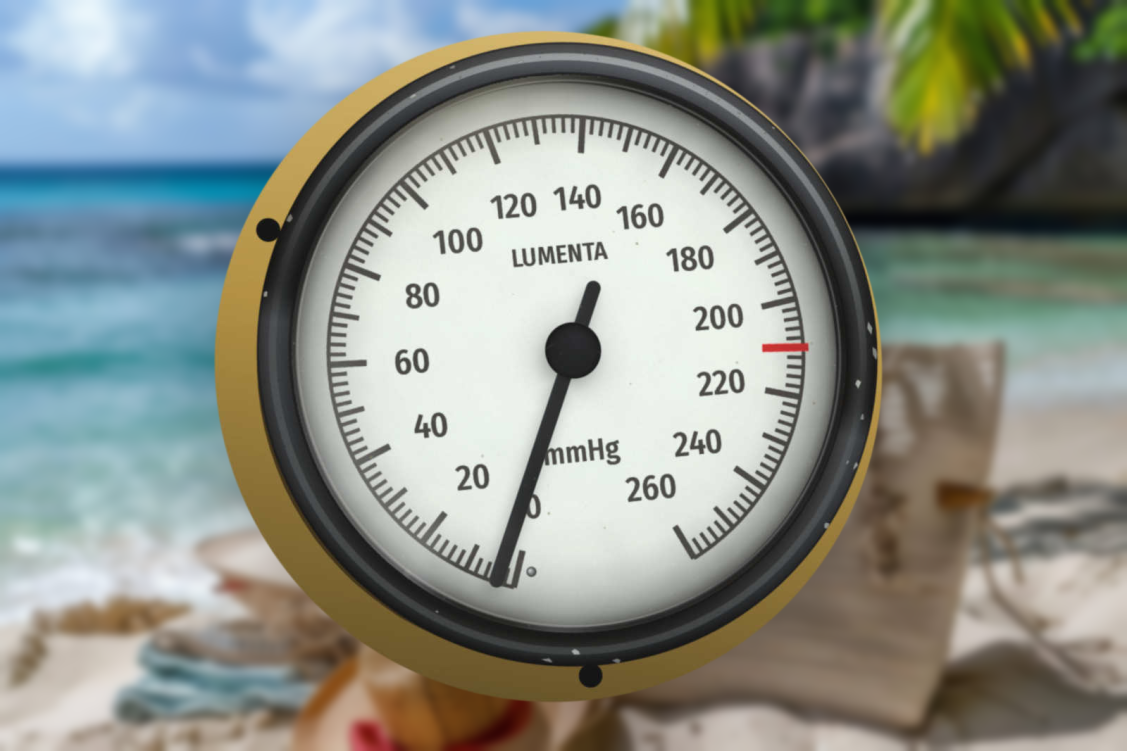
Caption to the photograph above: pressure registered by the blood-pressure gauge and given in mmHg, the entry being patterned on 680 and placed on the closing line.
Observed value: 4
